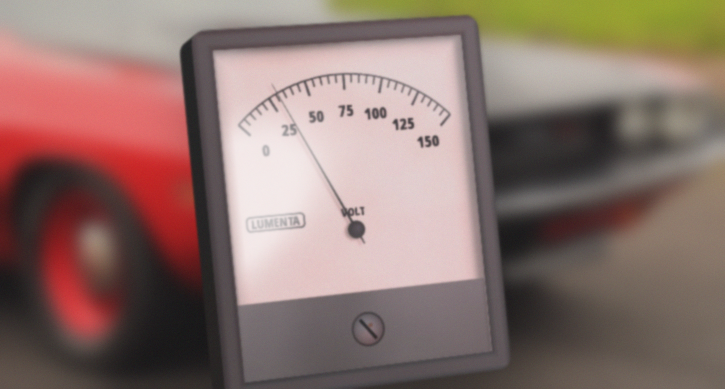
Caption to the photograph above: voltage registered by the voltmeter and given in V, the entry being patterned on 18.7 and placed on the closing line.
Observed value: 30
